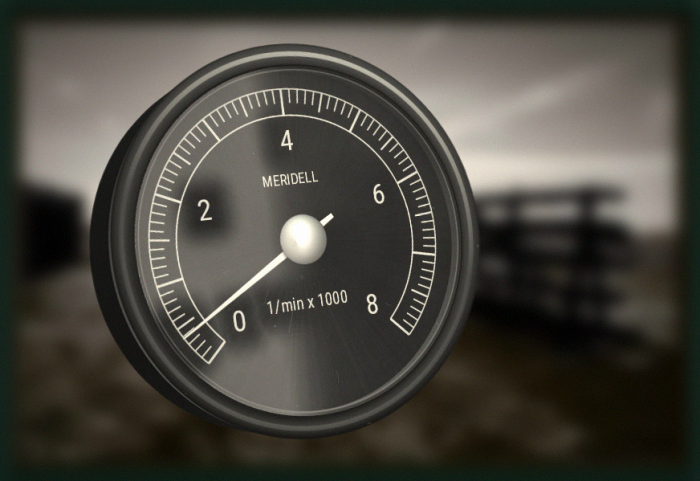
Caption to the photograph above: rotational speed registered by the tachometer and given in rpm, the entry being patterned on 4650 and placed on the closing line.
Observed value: 400
